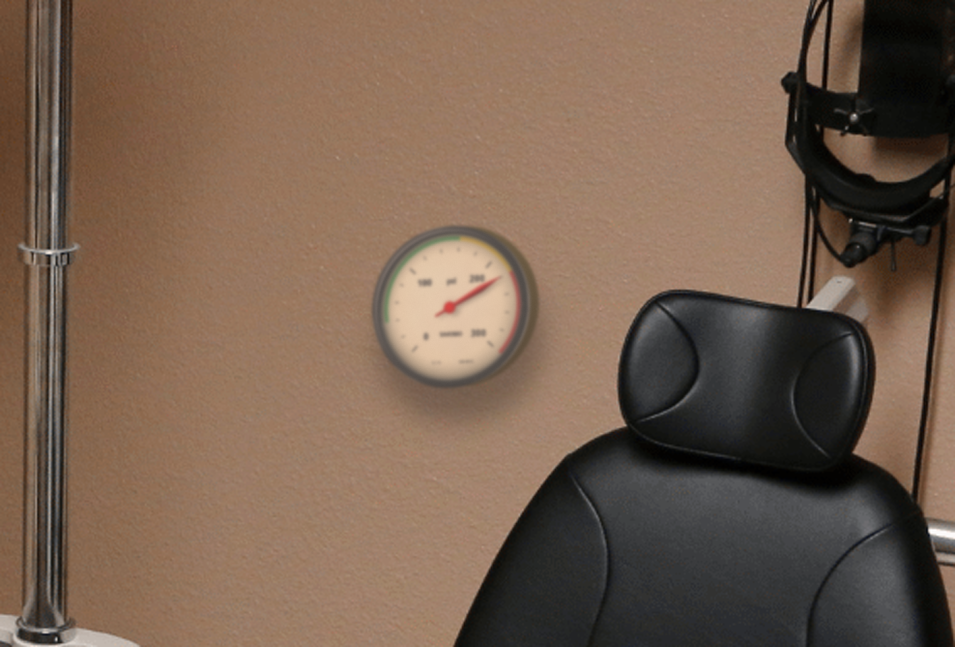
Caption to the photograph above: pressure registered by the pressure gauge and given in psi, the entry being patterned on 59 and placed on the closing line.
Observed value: 220
